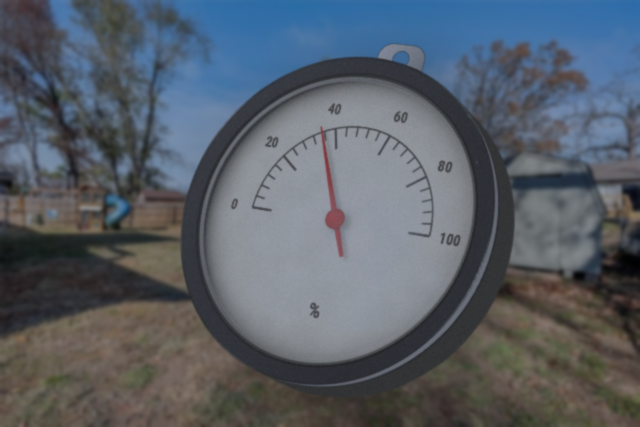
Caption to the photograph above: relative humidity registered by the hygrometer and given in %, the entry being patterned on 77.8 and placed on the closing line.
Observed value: 36
